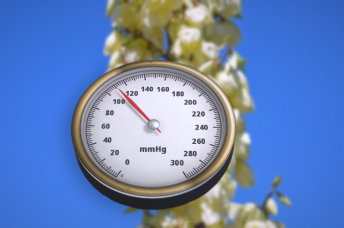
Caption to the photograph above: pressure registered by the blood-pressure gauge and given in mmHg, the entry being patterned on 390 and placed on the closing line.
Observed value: 110
